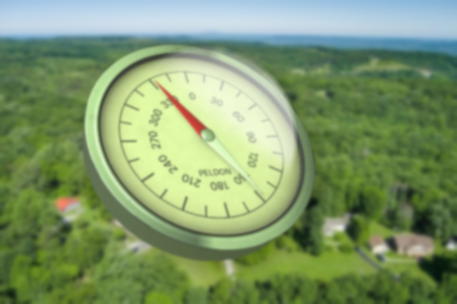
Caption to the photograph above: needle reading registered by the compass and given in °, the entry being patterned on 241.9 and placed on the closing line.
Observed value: 330
